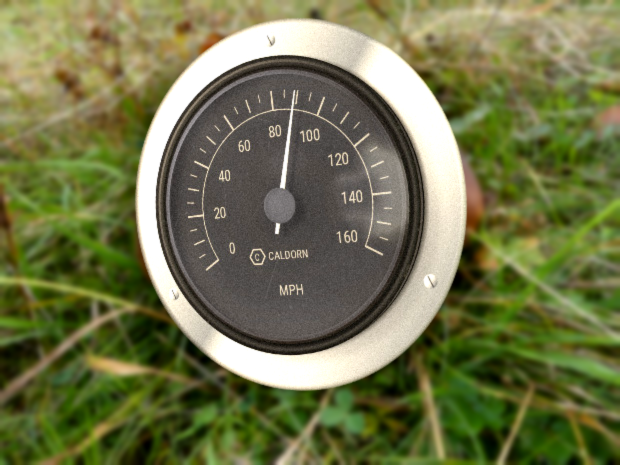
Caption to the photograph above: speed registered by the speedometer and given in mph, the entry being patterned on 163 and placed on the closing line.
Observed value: 90
